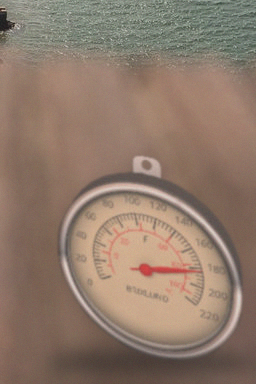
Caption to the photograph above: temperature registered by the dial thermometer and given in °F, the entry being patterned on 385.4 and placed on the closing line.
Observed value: 180
